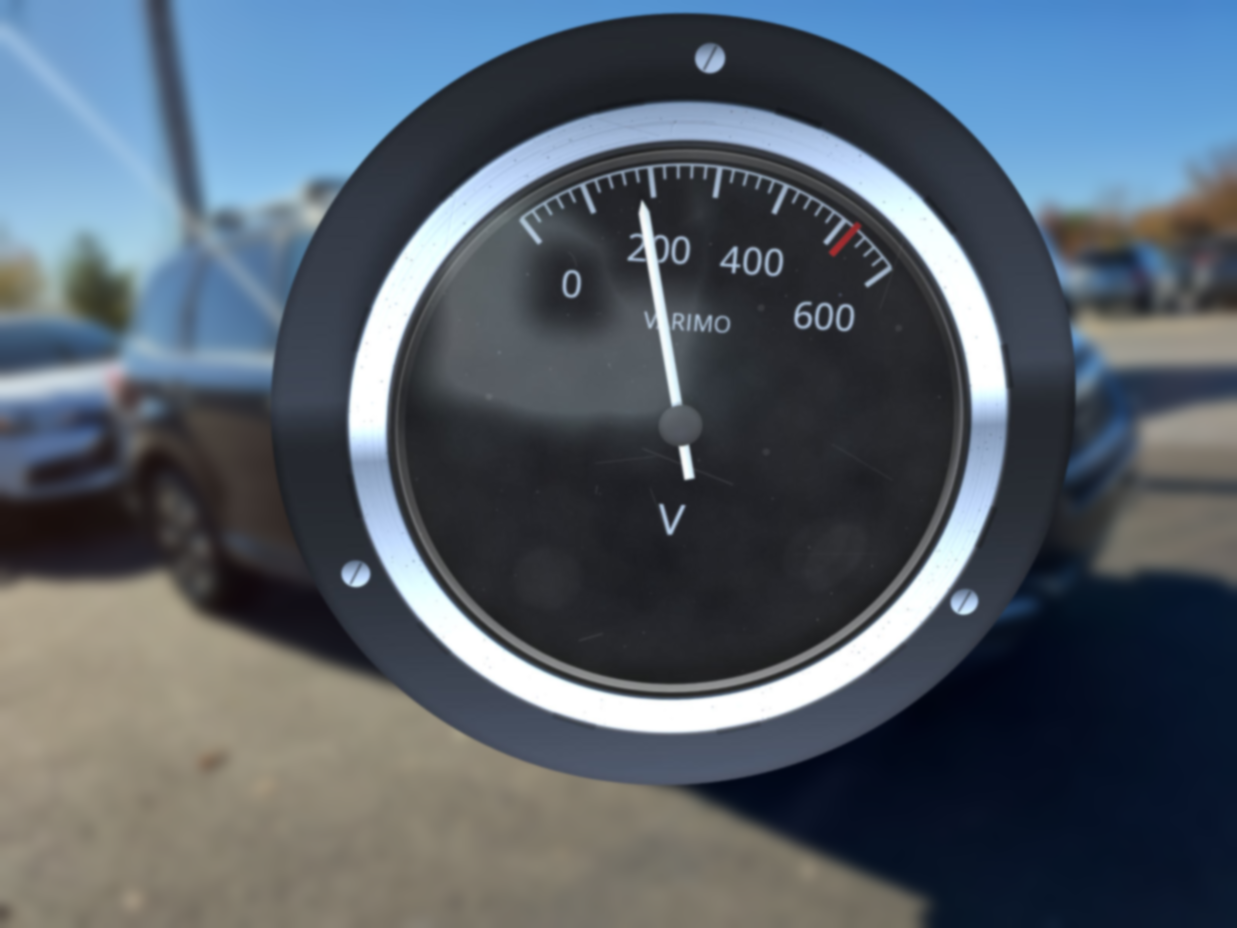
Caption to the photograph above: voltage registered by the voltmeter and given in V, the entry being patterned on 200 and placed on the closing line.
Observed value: 180
